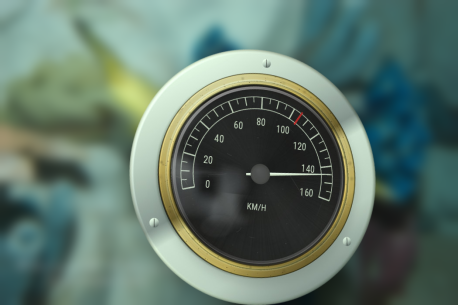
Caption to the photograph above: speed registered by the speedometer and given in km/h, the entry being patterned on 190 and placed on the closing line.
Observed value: 145
